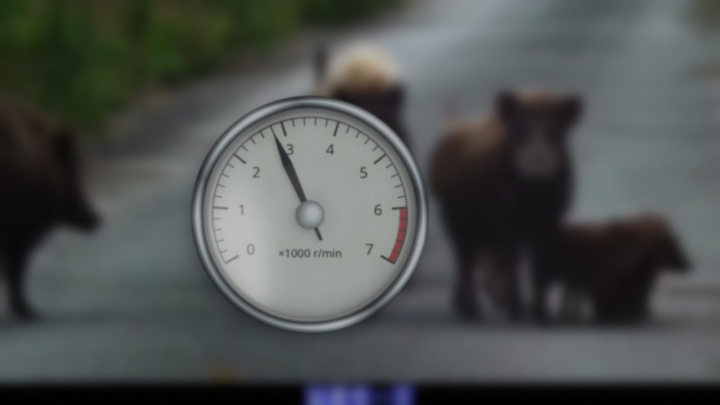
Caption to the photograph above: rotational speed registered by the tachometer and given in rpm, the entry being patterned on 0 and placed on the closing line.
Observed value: 2800
